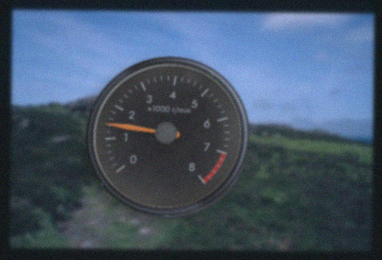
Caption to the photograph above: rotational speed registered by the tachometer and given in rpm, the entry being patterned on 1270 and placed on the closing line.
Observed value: 1400
